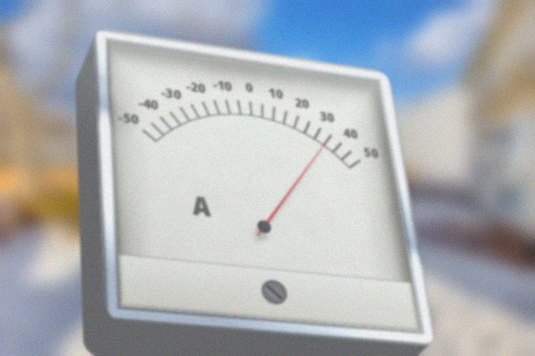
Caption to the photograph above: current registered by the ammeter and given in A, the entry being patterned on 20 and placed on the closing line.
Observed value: 35
